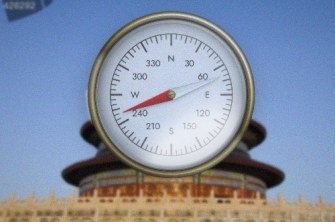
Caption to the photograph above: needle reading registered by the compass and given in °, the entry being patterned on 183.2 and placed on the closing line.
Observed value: 250
